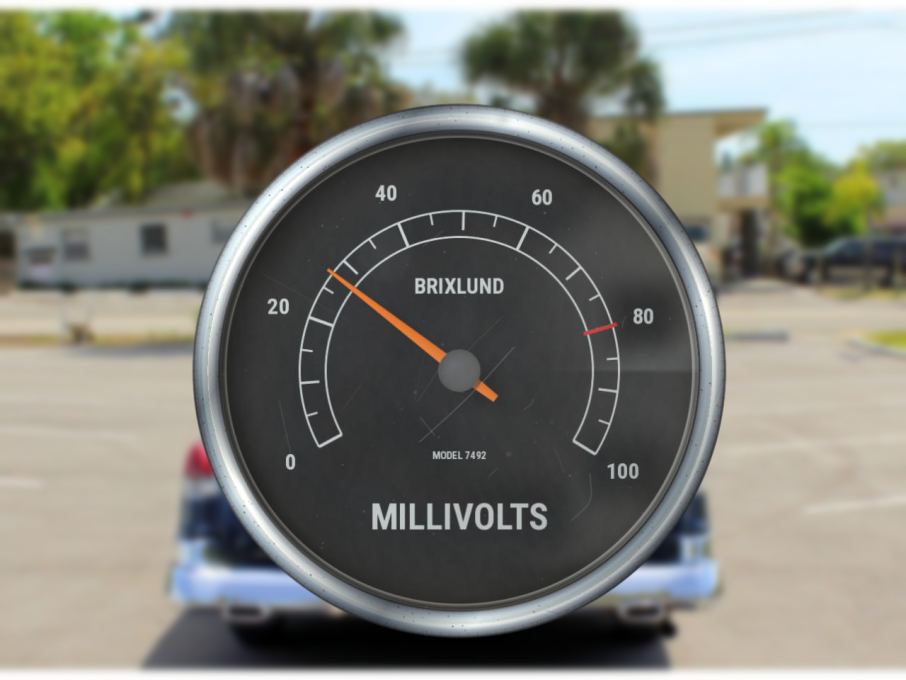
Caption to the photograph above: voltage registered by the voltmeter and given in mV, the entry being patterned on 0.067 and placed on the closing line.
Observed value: 27.5
